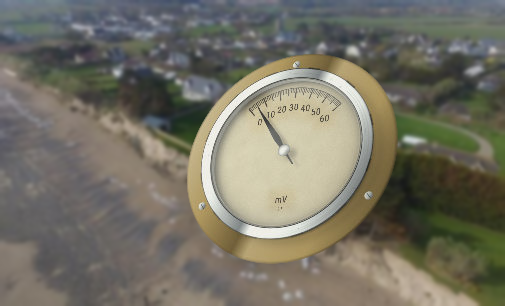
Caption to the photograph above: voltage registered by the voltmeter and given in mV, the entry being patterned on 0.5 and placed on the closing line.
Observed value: 5
